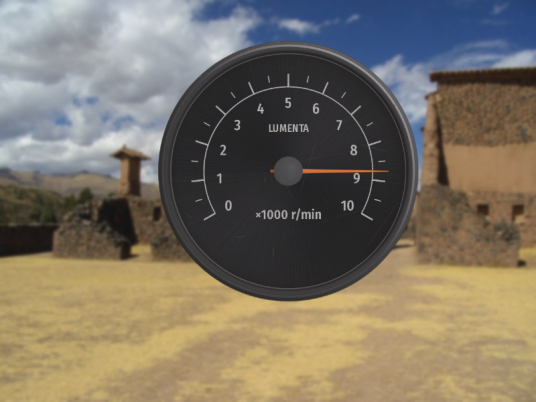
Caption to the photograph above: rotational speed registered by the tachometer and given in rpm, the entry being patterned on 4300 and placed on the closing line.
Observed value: 8750
